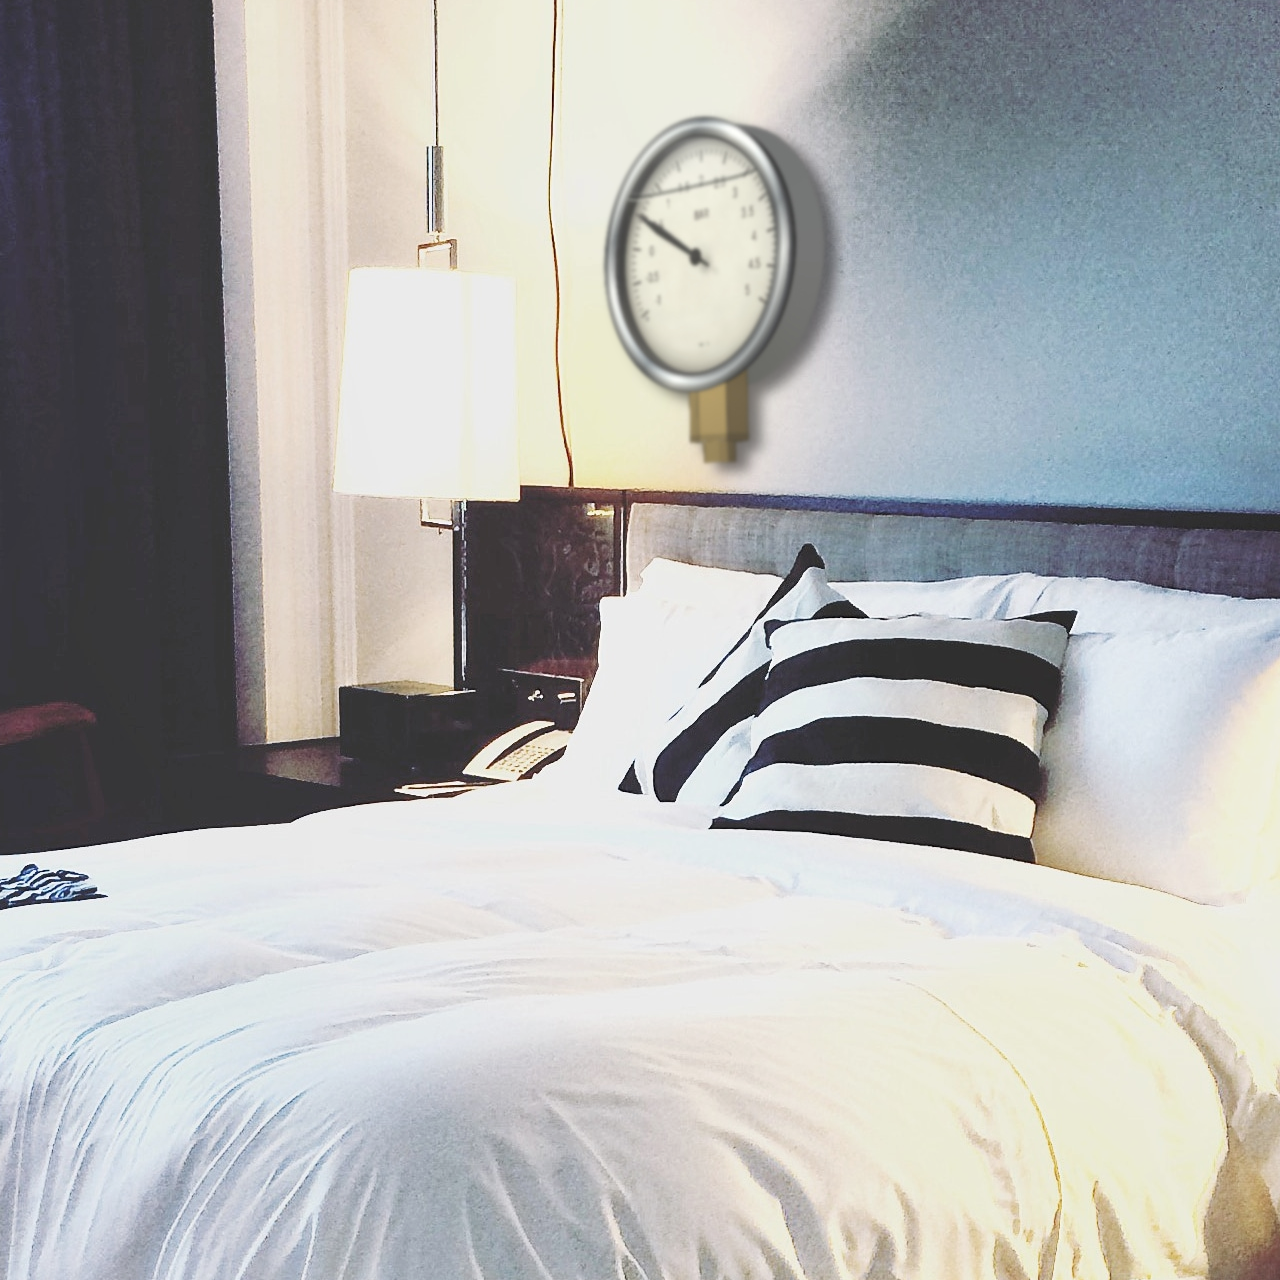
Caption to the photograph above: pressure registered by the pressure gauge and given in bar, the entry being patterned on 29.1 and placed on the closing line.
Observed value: 0.5
